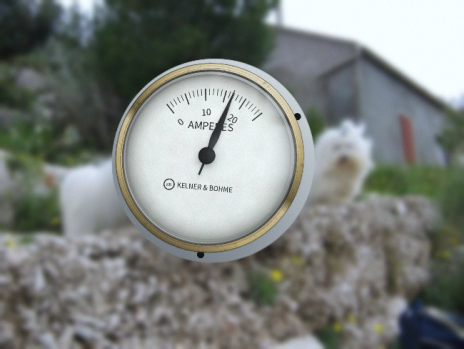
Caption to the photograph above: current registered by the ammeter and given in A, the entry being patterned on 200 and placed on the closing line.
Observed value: 17
